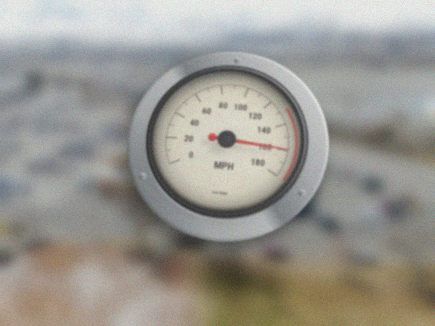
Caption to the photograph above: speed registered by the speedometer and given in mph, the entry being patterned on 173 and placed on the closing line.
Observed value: 160
